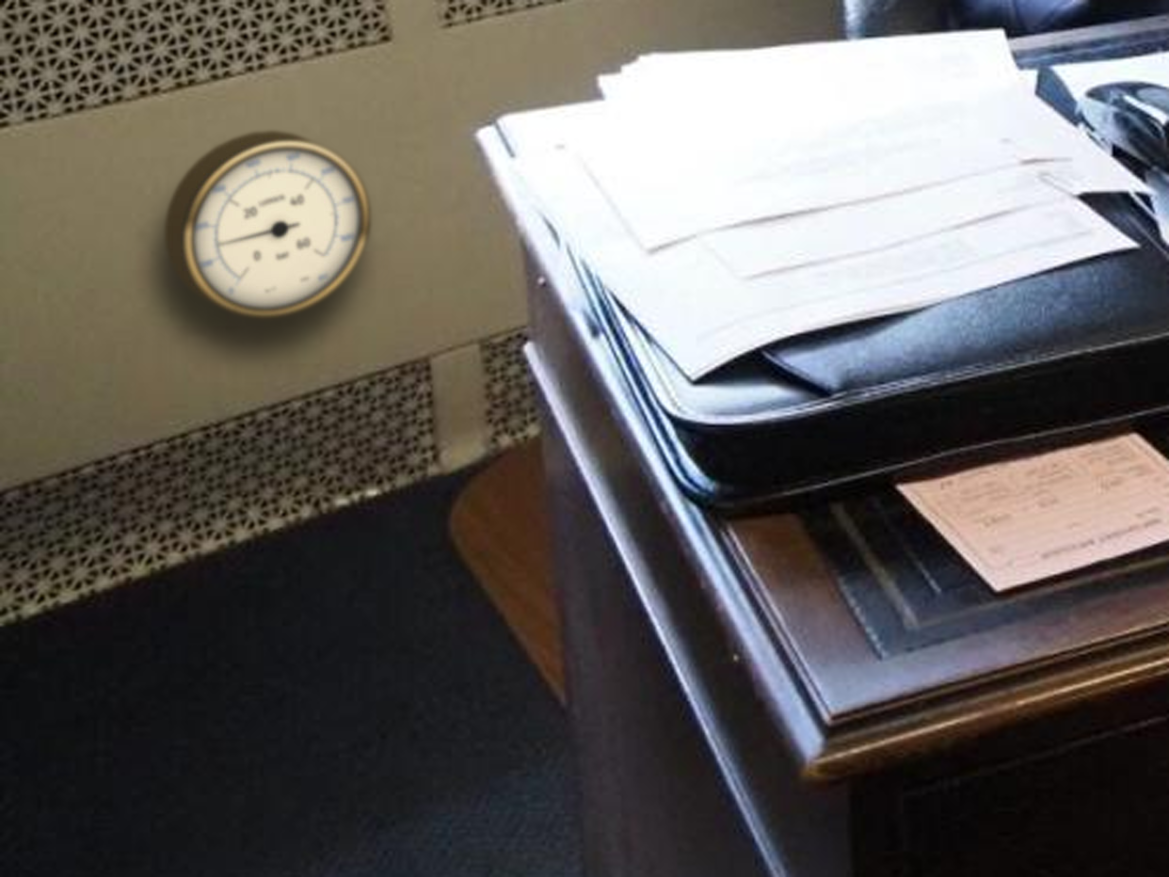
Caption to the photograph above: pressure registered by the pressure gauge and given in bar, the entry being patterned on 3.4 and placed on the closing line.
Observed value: 10
